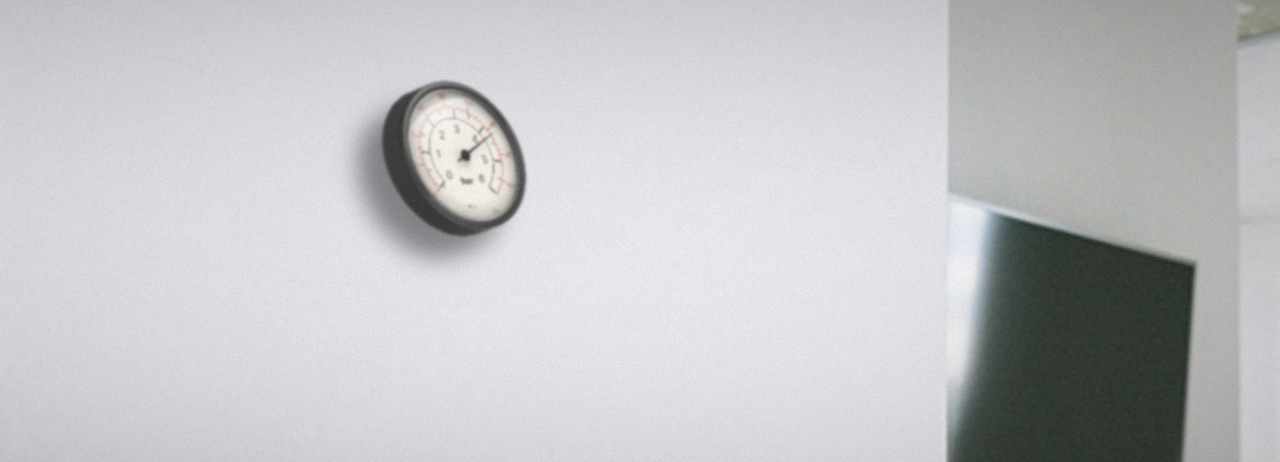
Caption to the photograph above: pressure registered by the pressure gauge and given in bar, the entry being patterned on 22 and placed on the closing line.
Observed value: 4.25
